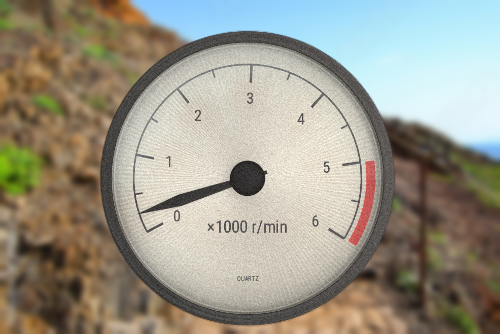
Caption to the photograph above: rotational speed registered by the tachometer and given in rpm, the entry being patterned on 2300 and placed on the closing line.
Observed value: 250
